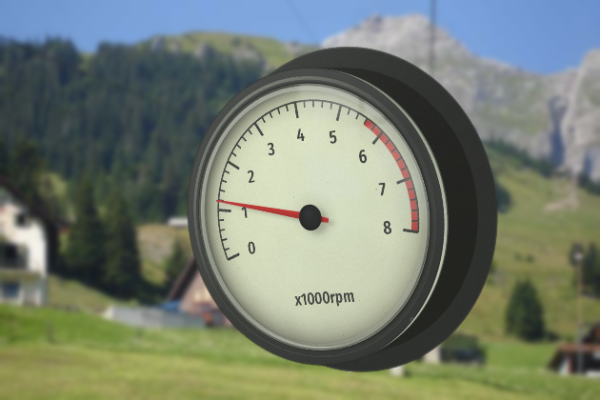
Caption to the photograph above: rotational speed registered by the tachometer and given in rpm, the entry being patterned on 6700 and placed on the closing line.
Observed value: 1200
